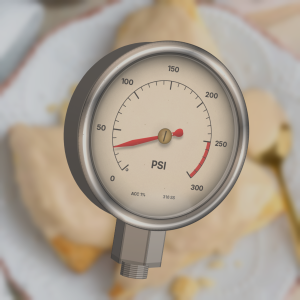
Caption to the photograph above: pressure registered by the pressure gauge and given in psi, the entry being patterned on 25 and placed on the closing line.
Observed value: 30
